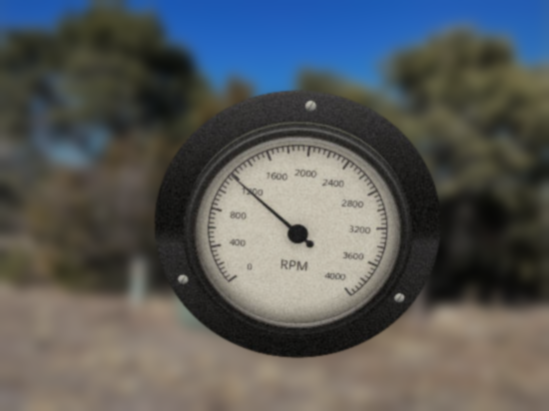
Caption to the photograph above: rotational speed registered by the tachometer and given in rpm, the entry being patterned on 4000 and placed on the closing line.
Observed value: 1200
